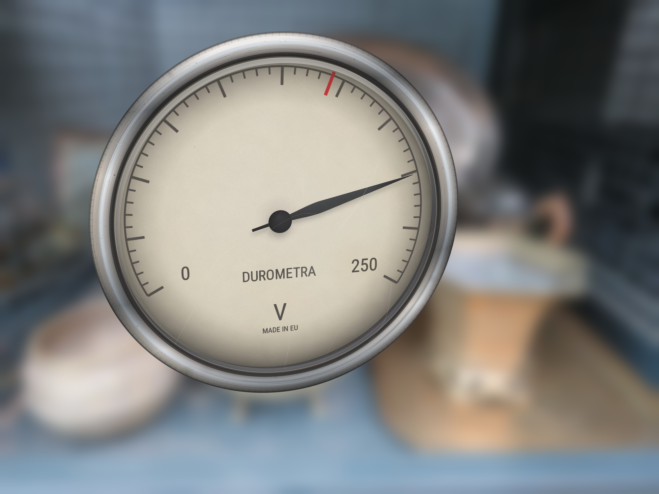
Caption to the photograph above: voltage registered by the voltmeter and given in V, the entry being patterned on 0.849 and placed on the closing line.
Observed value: 200
